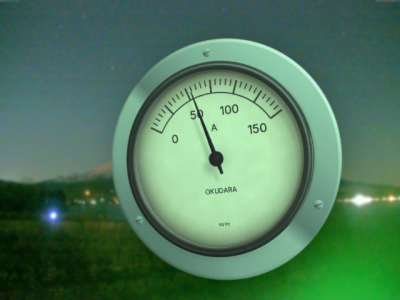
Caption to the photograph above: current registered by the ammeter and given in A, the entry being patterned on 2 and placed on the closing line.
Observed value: 55
